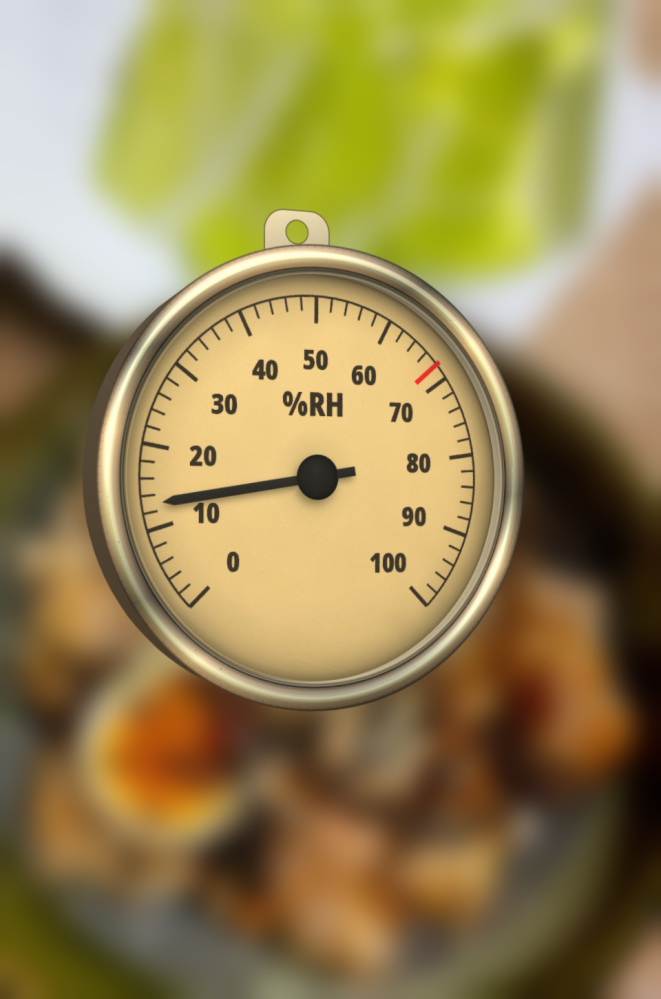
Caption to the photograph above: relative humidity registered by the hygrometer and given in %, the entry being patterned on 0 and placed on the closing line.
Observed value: 13
